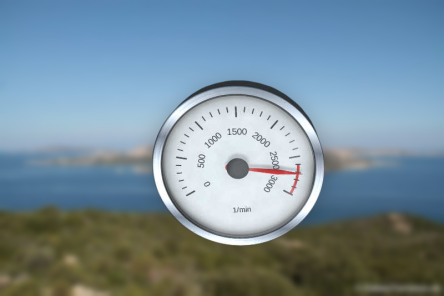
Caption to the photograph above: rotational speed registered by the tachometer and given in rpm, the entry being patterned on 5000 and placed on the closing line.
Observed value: 2700
